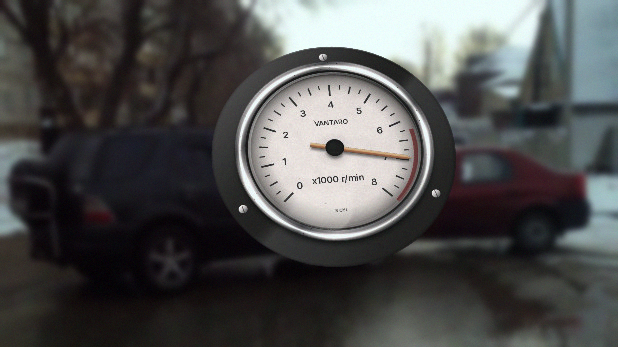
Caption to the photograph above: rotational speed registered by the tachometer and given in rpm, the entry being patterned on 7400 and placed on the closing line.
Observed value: 7000
